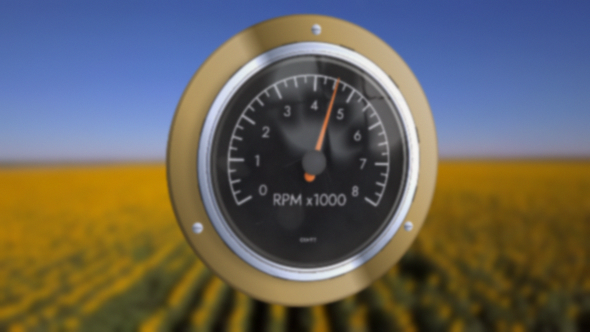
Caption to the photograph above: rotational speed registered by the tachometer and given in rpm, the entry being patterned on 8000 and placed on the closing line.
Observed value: 4500
